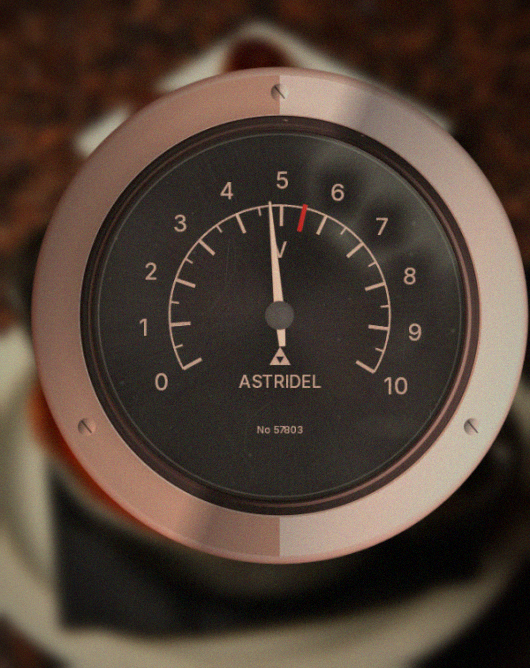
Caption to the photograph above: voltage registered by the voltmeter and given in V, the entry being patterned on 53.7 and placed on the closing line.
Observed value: 4.75
